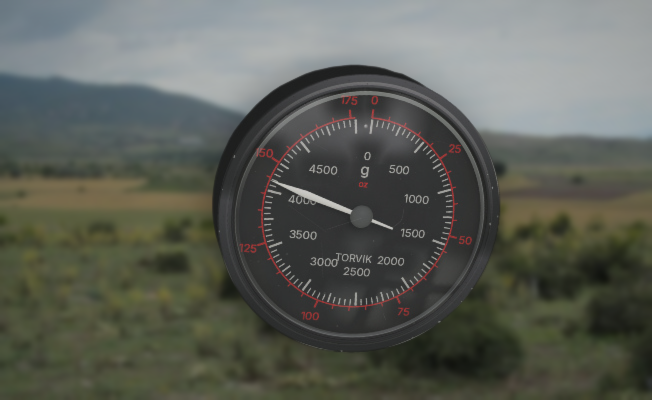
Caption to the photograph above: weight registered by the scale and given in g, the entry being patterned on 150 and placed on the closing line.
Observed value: 4100
